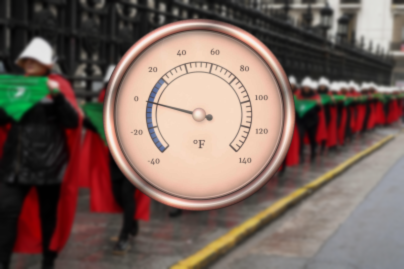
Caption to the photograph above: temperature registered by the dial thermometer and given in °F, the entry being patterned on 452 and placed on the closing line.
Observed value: 0
